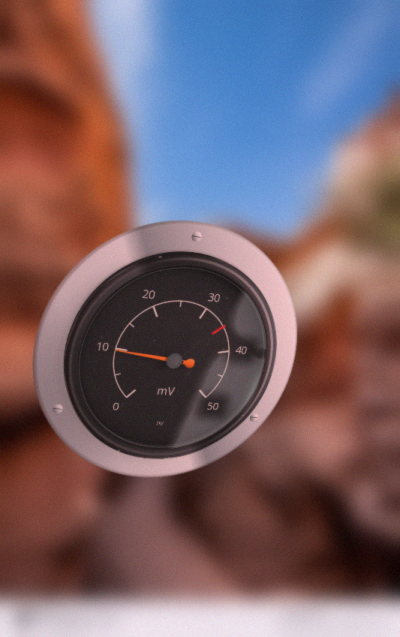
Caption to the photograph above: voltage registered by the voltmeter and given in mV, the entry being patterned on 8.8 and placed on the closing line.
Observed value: 10
